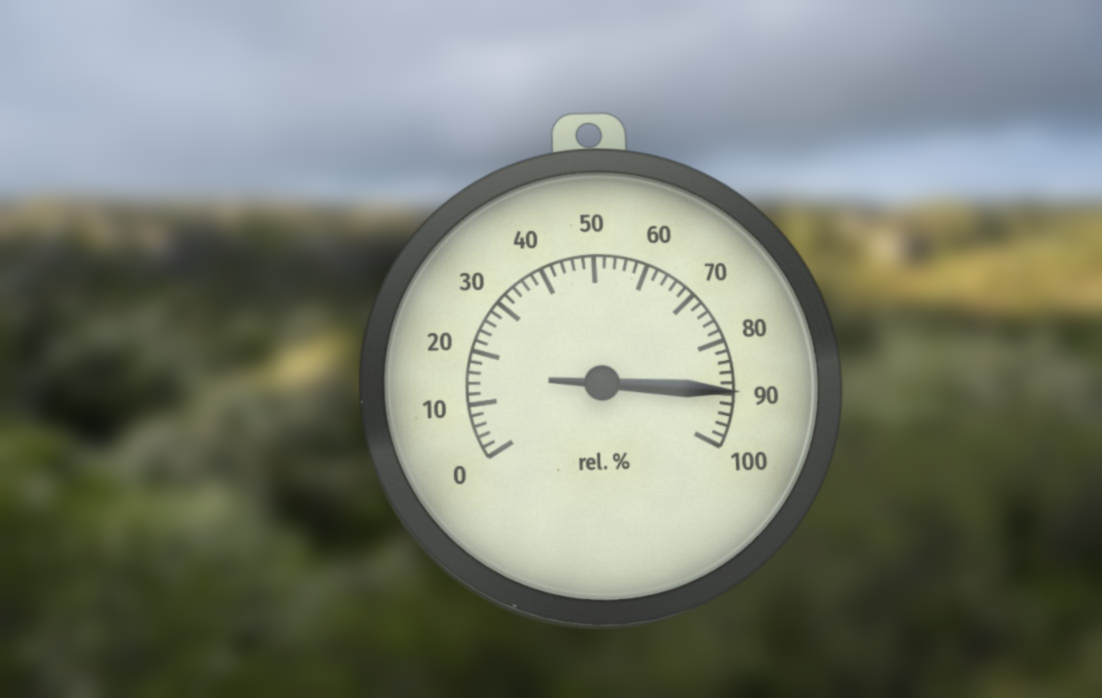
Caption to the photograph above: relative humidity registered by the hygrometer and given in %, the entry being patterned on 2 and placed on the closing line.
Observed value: 90
